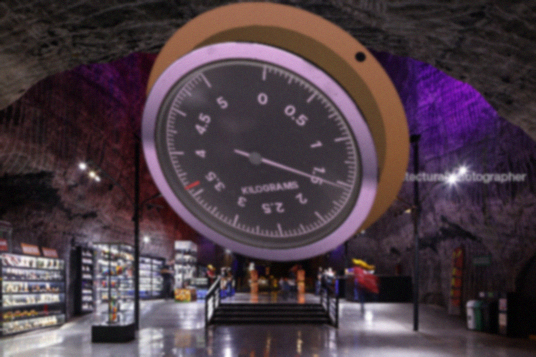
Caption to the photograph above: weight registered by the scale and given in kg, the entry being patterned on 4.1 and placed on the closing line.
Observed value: 1.5
